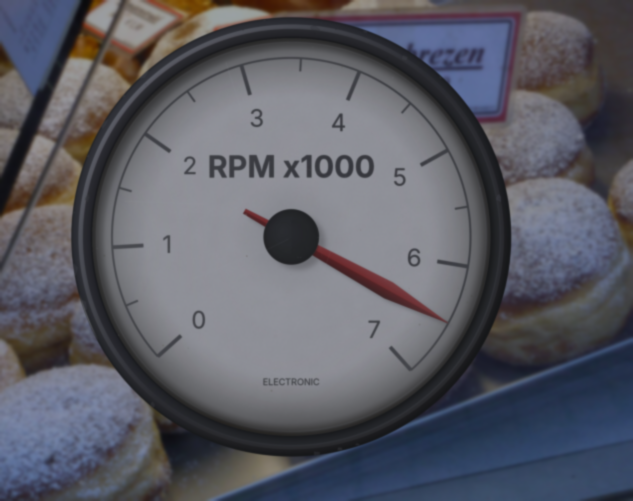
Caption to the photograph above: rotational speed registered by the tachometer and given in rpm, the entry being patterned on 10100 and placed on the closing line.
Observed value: 6500
